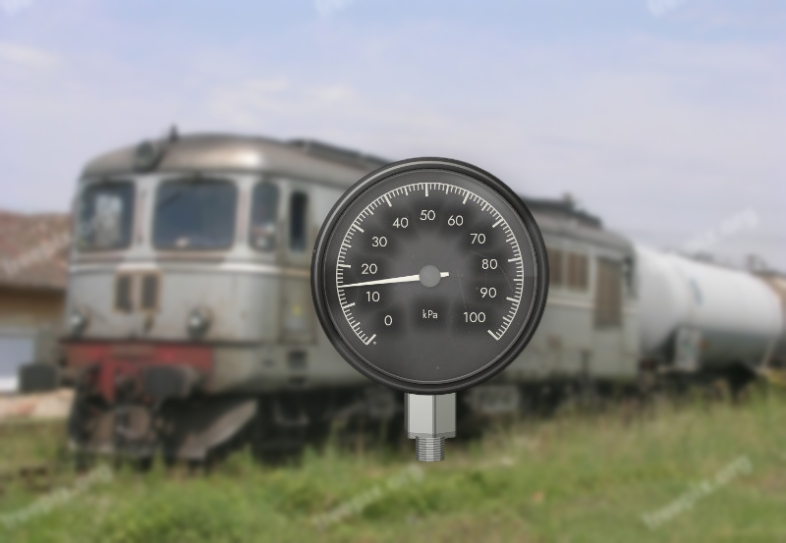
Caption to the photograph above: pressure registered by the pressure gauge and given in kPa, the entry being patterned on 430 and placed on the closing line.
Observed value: 15
